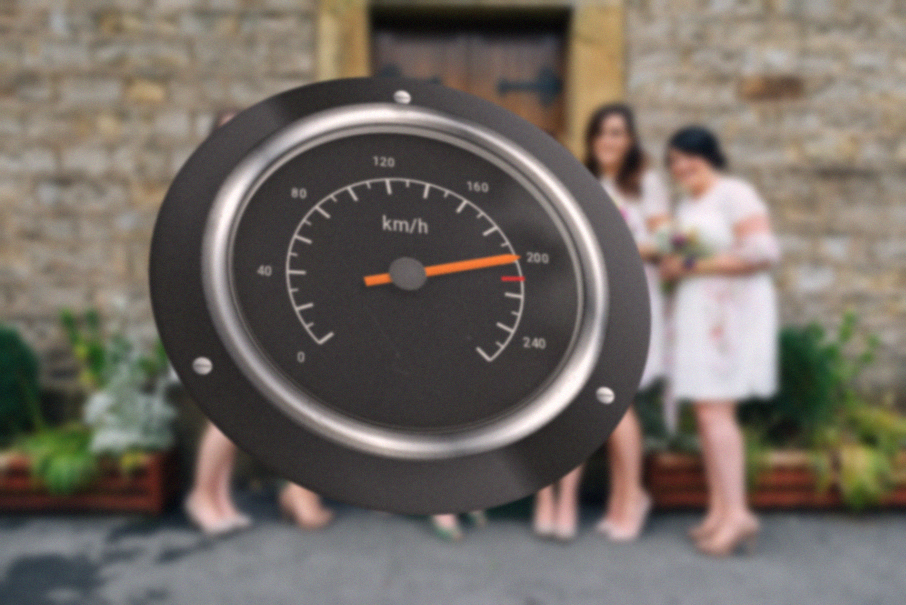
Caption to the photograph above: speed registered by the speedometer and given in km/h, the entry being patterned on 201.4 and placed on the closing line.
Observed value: 200
